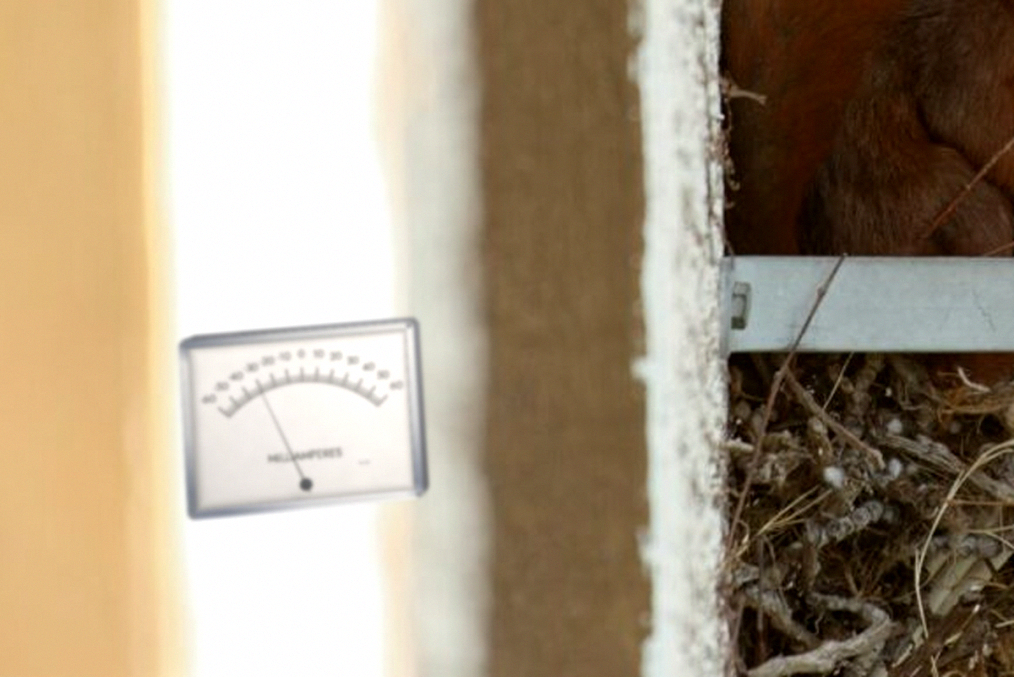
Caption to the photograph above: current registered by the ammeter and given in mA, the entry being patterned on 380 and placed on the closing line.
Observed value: -30
